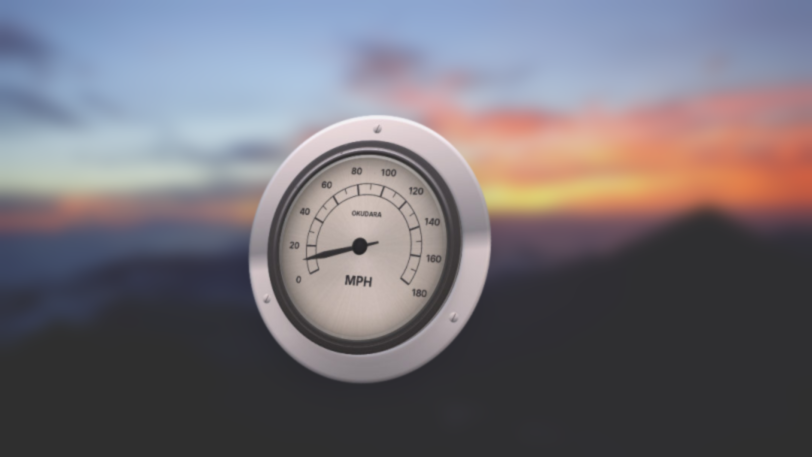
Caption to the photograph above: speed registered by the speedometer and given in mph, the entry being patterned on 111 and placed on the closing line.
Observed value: 10
